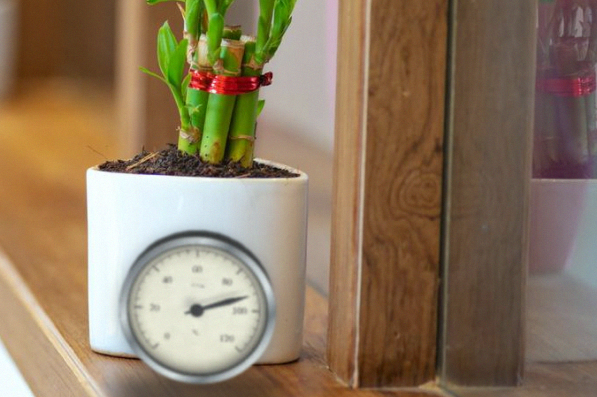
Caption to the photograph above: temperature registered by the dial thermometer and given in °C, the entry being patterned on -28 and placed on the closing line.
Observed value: 92
